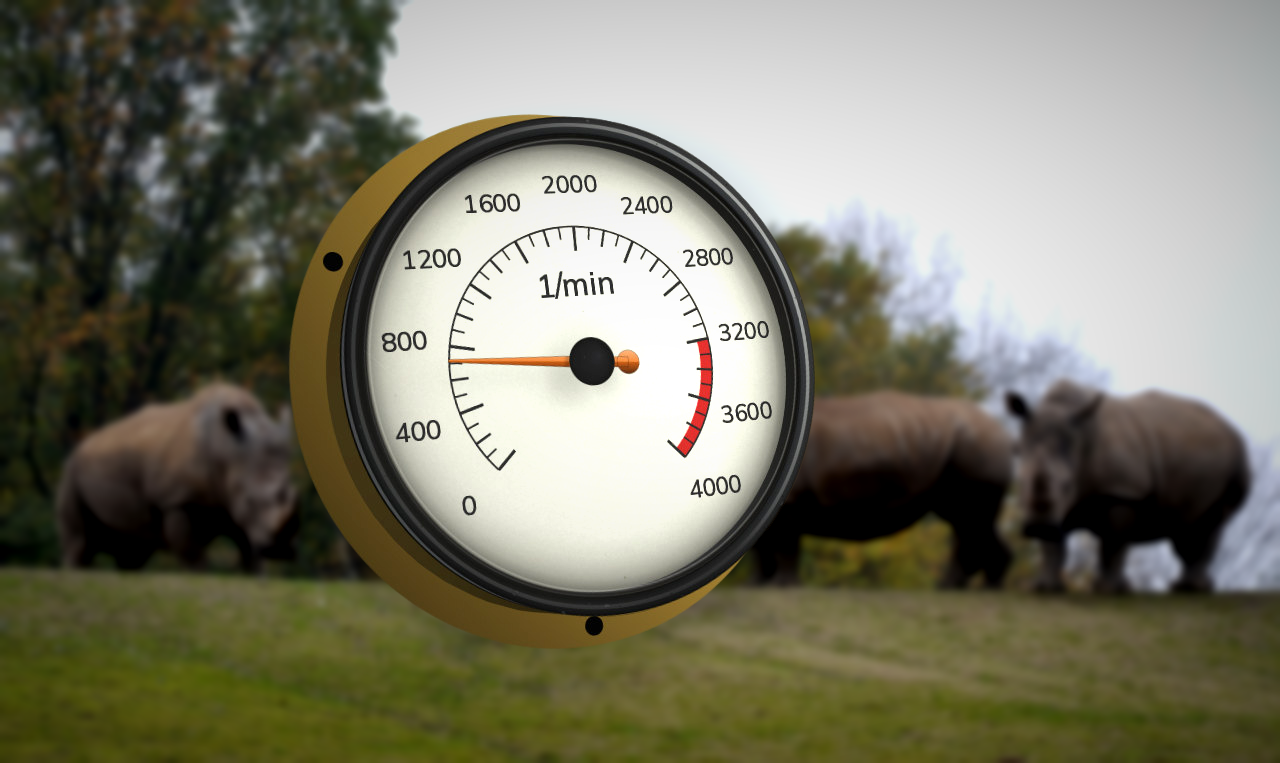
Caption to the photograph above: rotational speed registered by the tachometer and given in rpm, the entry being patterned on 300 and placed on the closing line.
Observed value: 700
